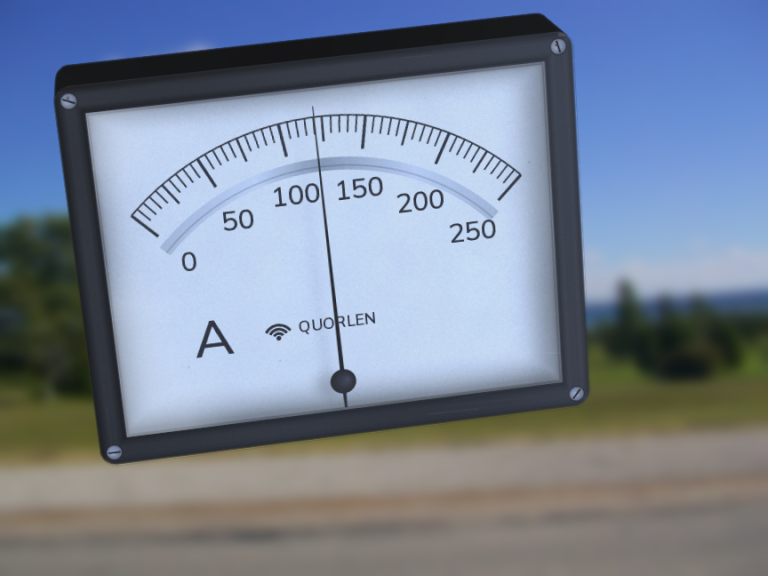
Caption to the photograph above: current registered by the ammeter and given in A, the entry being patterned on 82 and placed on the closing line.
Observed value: 120
